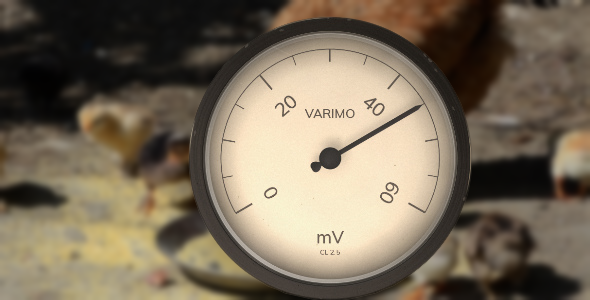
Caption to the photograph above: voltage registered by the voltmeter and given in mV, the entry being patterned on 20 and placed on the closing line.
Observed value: 45
